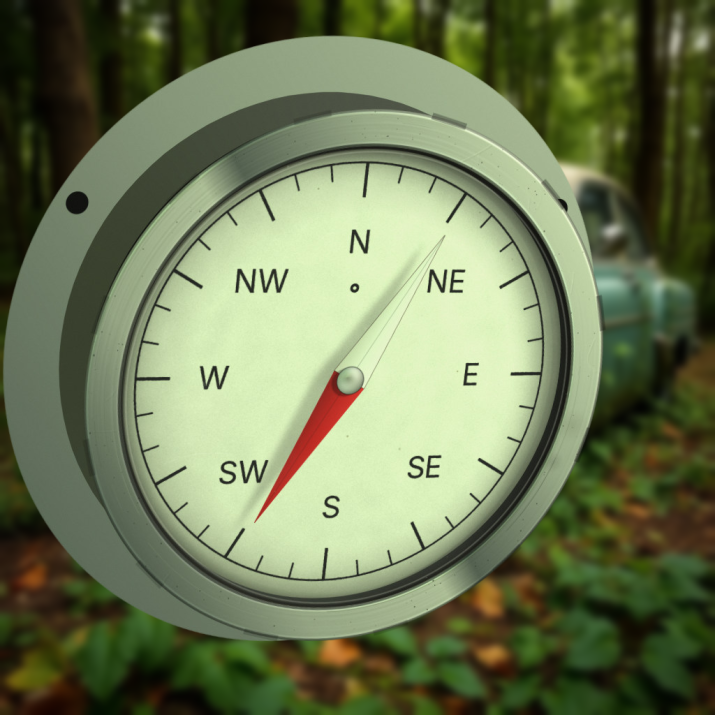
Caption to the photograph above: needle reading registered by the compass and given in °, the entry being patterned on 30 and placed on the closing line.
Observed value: 210
